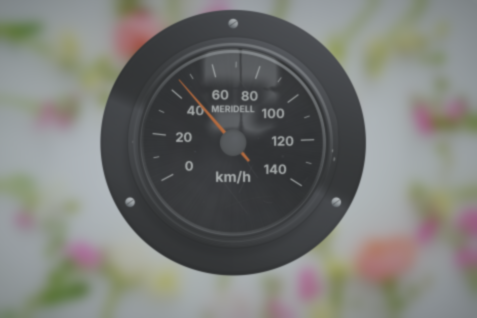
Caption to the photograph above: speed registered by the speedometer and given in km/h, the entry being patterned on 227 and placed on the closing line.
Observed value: 45
